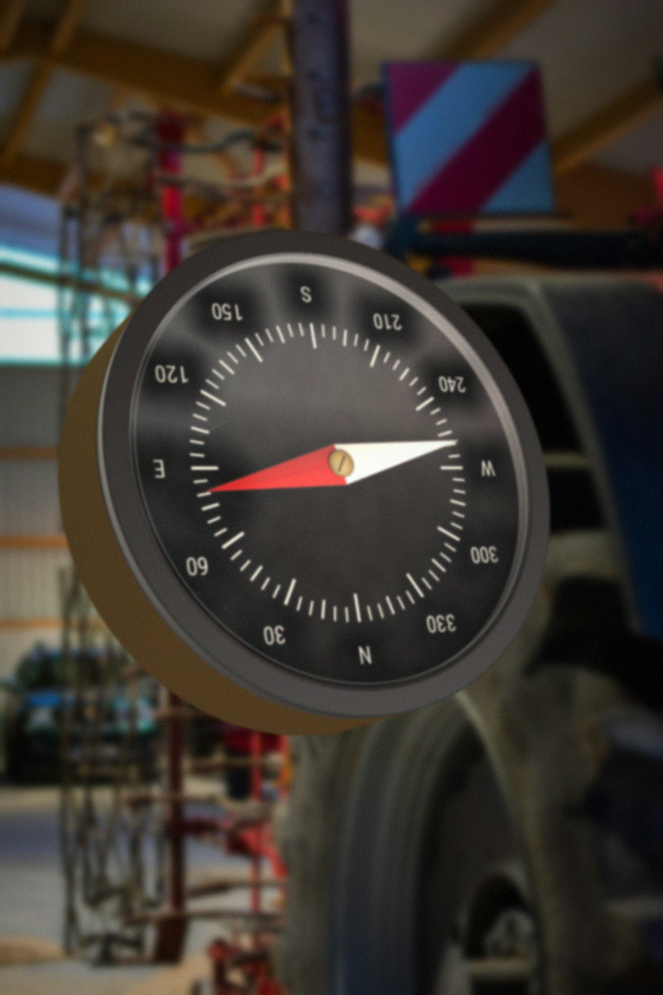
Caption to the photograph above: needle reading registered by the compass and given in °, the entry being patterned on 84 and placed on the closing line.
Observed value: 80
